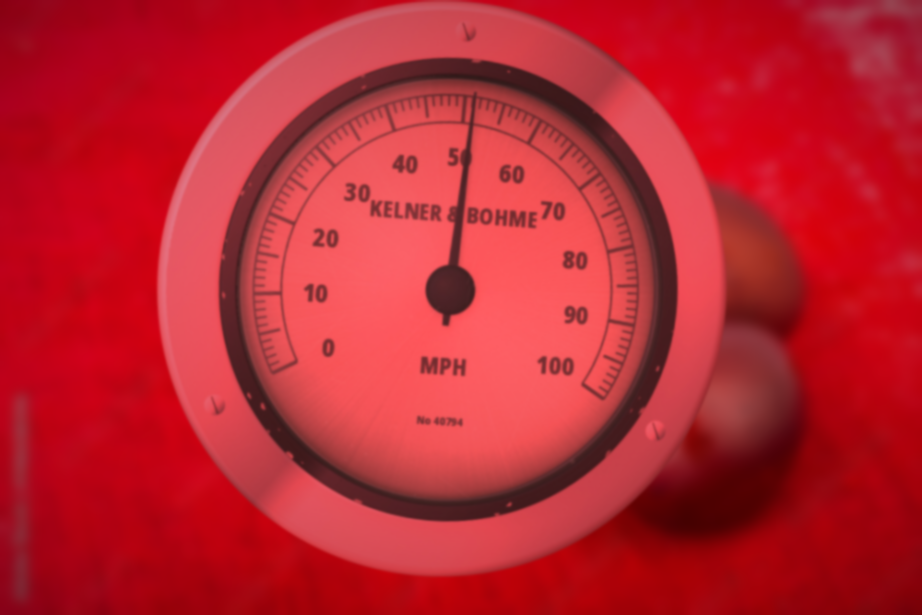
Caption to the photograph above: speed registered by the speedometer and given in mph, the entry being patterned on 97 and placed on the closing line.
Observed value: 51
